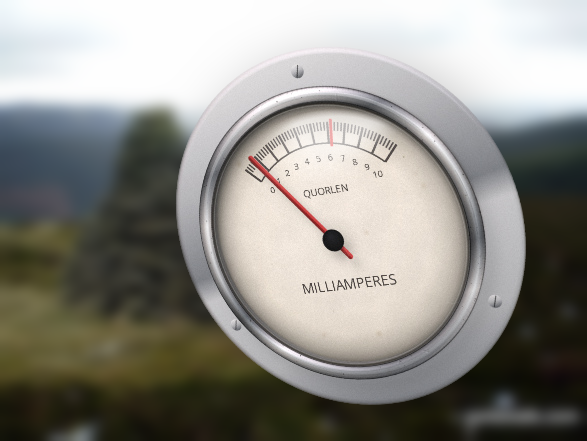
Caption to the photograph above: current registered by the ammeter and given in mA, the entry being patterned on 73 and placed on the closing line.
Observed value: 1
